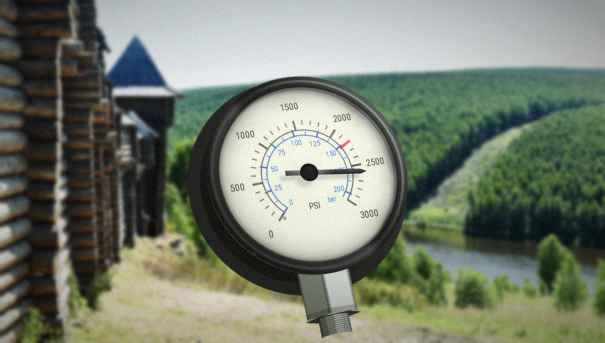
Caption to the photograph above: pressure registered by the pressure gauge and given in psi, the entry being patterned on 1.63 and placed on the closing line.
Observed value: 2600
